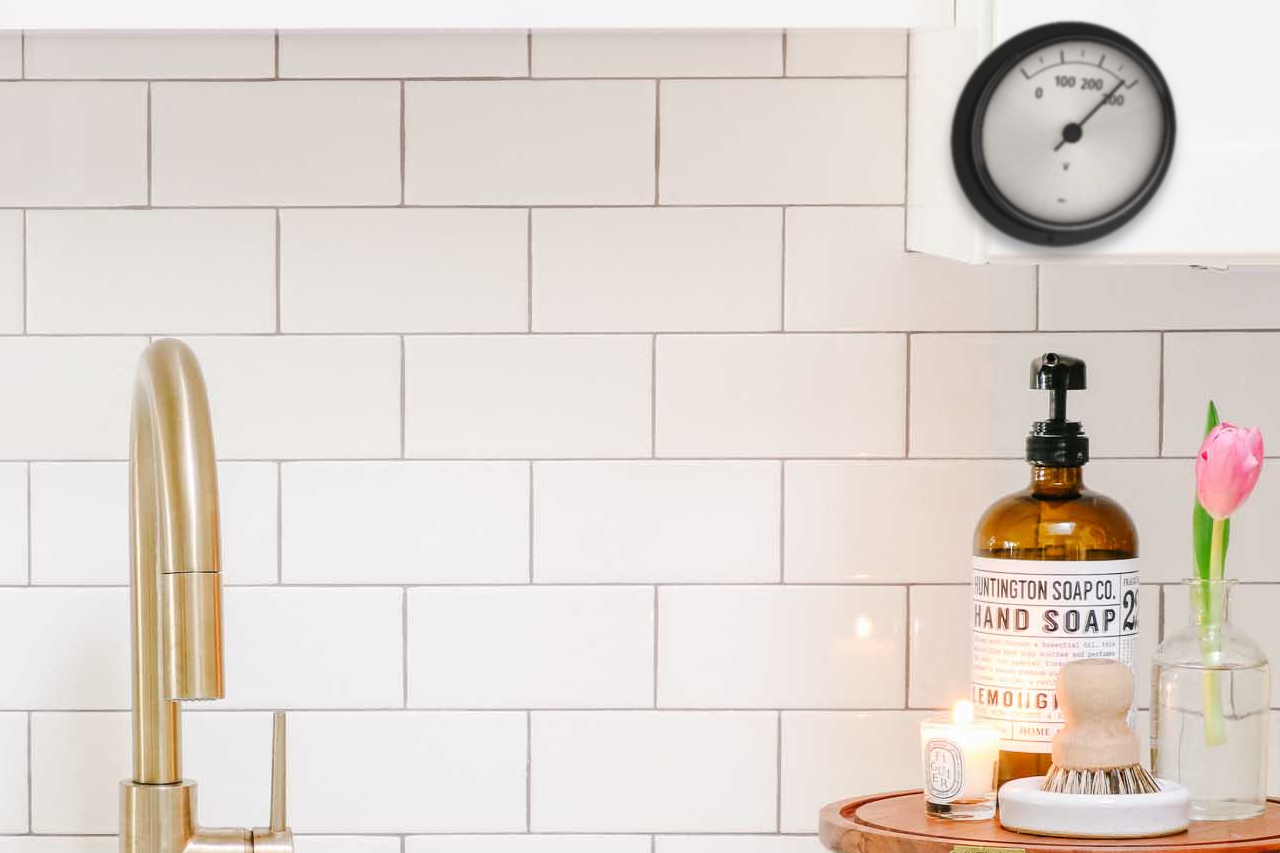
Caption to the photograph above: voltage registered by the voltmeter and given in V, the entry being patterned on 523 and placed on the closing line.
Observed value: 275
